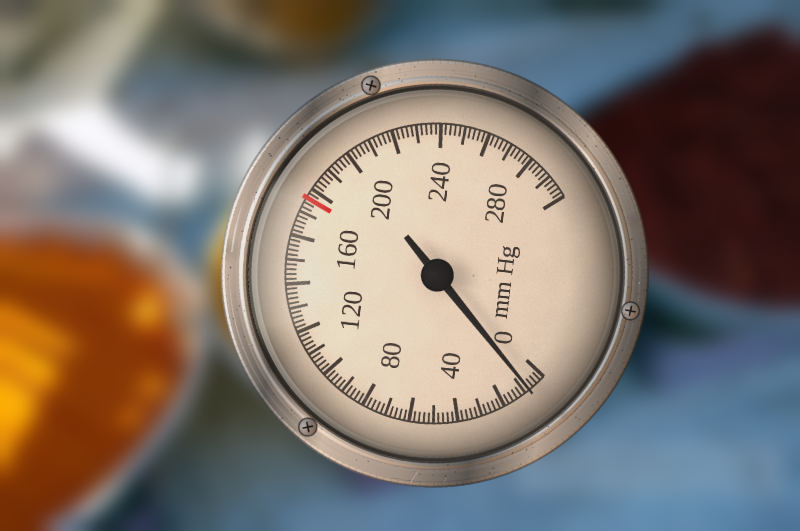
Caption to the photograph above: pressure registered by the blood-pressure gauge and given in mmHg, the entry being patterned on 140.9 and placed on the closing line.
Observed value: 8
